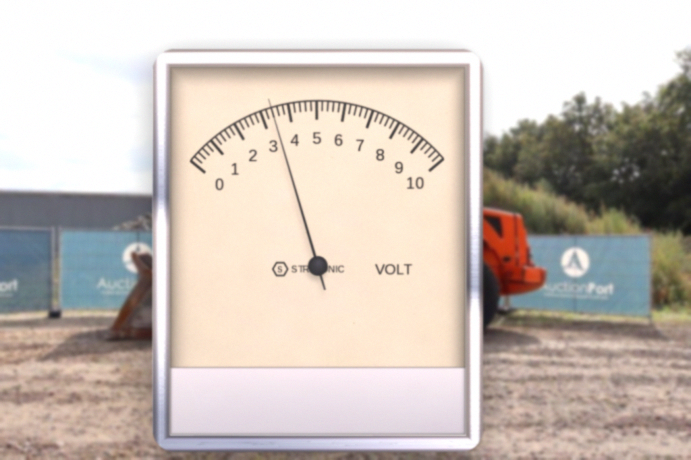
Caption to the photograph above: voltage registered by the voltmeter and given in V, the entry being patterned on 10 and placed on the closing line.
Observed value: 3.4
